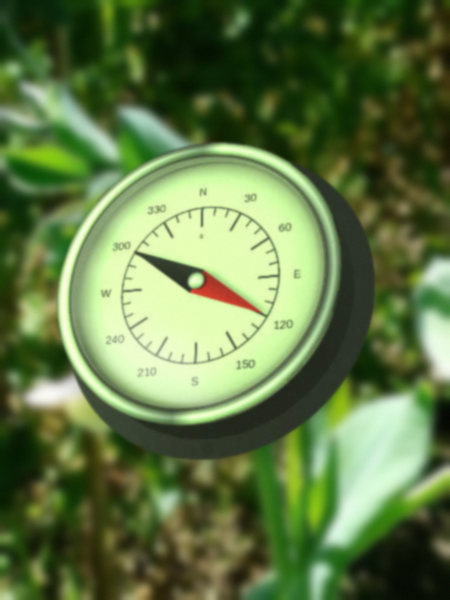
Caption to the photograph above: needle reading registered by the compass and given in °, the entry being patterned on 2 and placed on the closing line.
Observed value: 120
